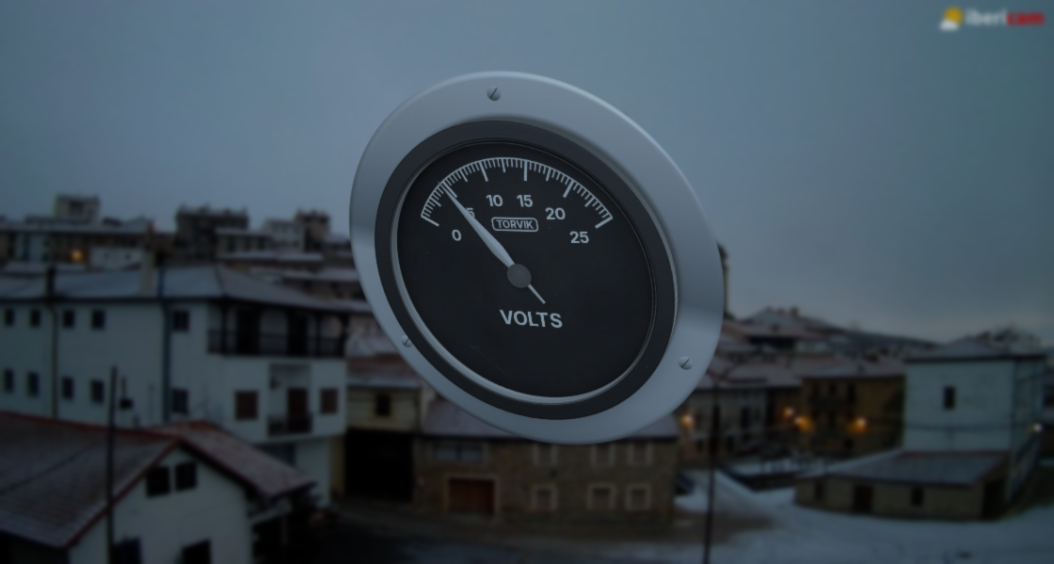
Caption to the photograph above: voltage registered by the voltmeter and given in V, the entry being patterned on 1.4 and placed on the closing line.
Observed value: 5
